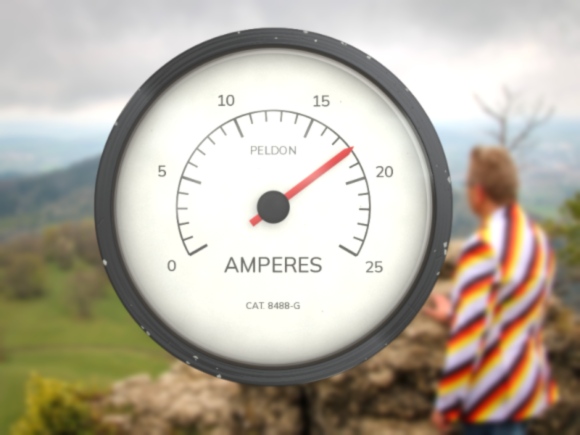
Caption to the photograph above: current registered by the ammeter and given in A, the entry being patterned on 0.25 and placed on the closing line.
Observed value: 18
